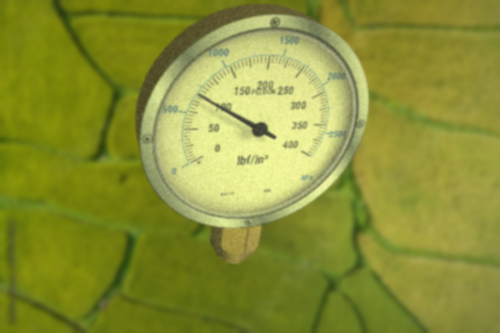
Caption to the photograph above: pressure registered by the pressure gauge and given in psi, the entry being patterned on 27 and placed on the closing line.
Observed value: 100
